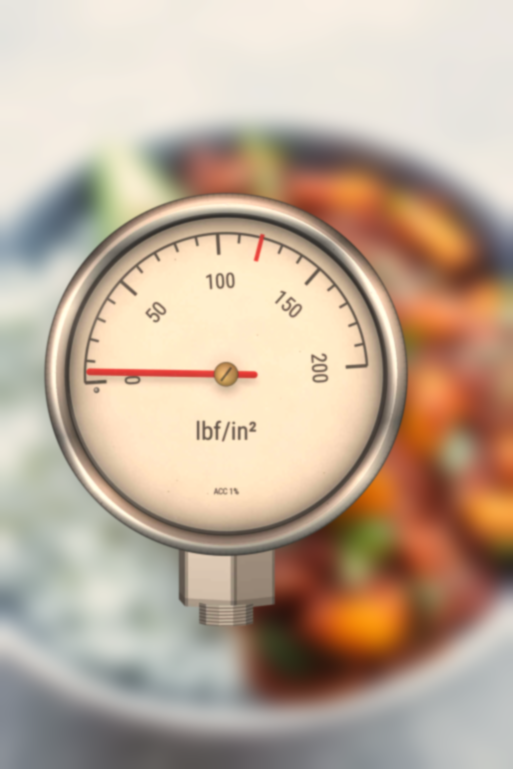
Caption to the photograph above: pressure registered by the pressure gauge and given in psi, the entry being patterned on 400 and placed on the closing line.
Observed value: 5
